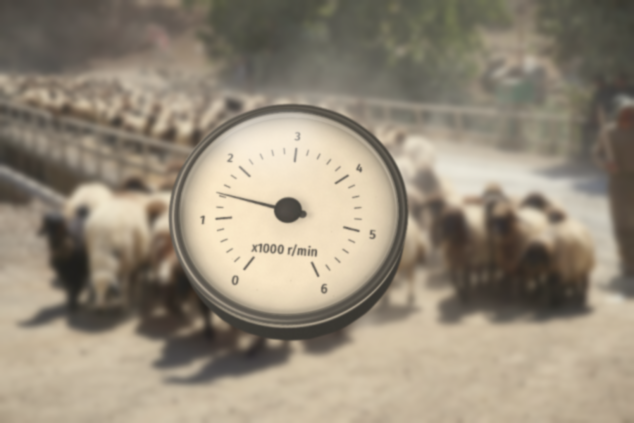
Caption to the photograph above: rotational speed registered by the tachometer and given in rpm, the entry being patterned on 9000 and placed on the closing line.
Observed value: 1400
